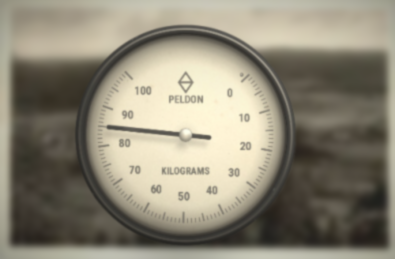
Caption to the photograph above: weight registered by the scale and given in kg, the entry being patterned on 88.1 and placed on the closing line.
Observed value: 85
